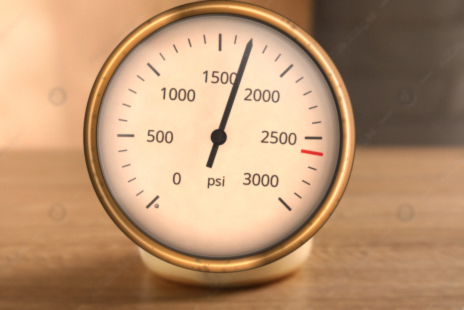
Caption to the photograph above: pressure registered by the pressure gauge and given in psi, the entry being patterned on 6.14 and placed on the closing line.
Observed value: 1700
